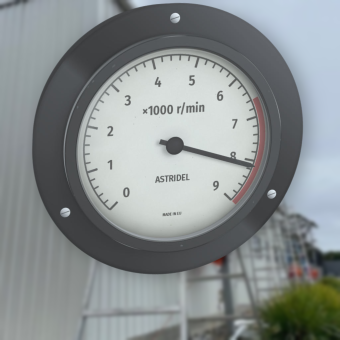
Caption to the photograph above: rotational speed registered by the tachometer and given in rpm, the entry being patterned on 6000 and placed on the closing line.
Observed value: 8100
